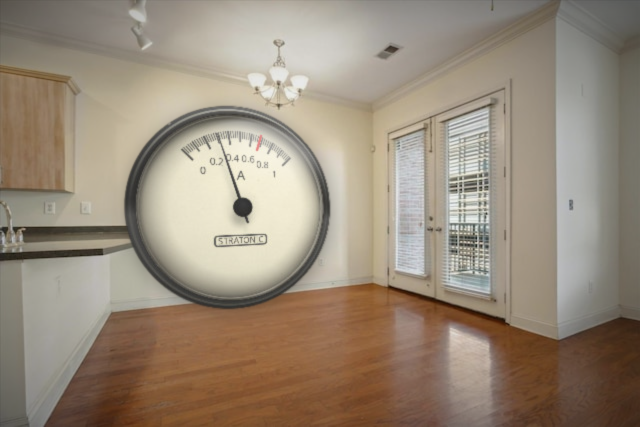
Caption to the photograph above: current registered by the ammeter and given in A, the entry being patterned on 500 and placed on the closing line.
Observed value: 0.3
